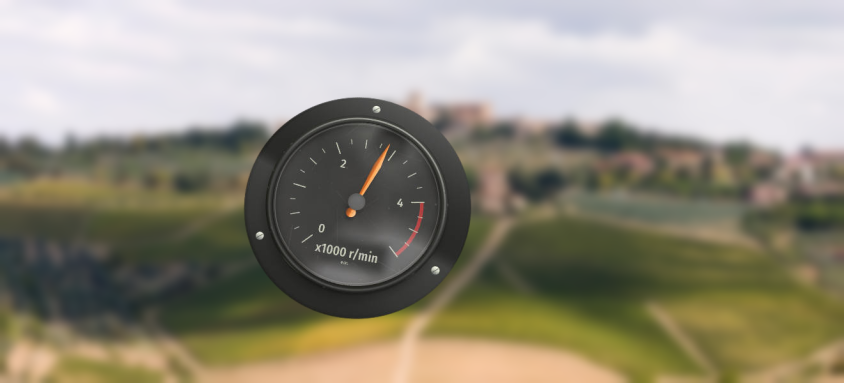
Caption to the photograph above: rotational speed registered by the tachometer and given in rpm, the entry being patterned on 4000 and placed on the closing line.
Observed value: 2875
